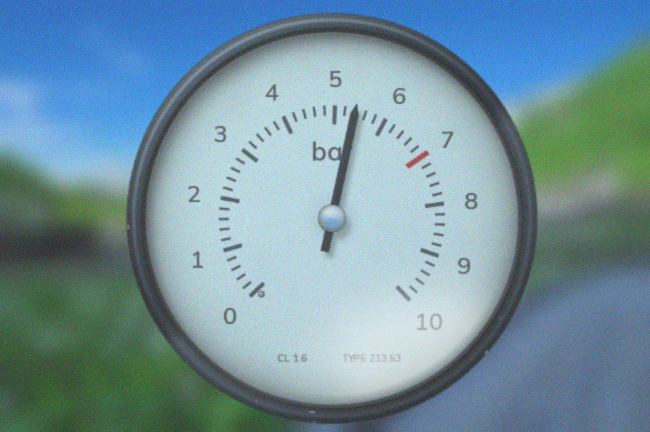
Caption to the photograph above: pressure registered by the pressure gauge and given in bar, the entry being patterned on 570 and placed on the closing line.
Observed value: 5.4
